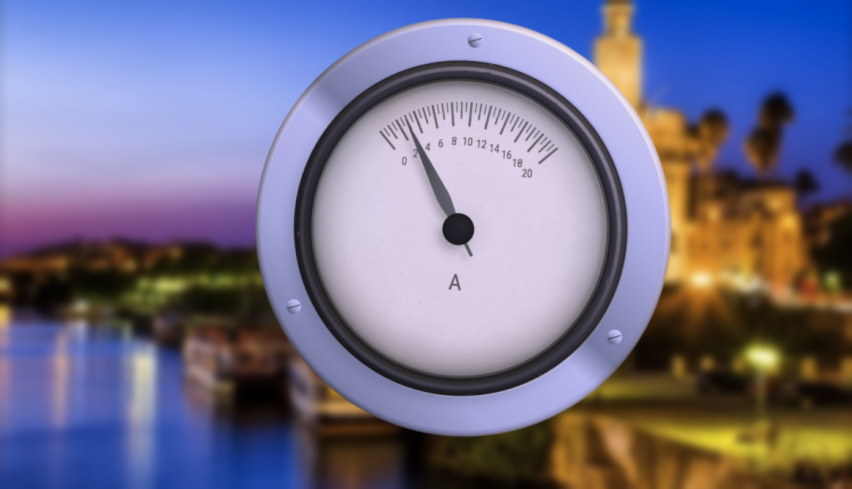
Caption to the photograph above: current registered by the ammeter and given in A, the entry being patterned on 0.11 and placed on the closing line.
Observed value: 3
